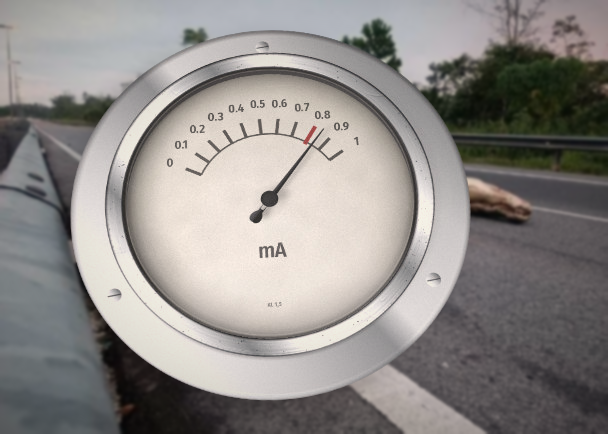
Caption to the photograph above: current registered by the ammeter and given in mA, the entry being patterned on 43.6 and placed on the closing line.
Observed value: 0.85
